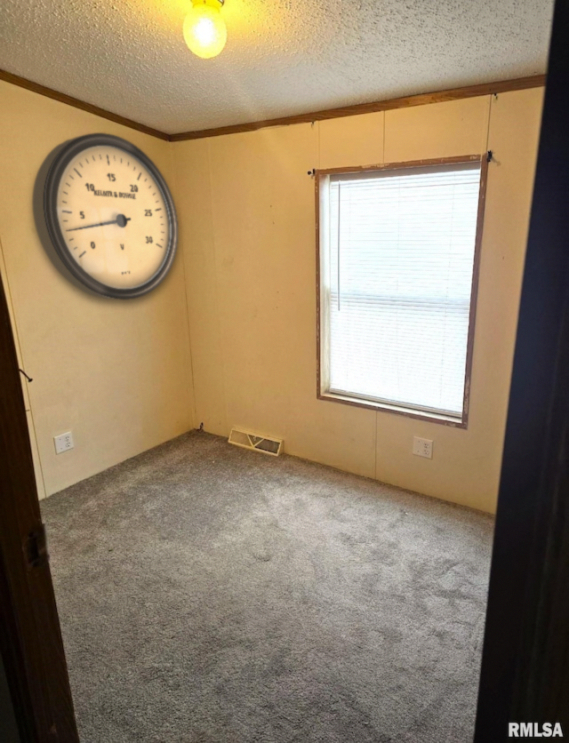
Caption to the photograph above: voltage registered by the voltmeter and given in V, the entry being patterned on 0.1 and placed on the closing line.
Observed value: 3
